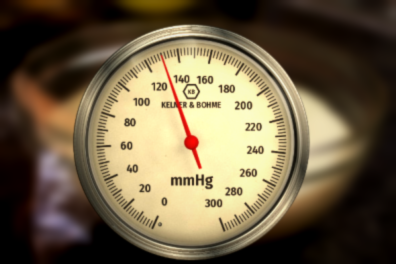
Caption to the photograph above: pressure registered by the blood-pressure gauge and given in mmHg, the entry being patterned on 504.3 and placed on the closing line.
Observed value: 130
